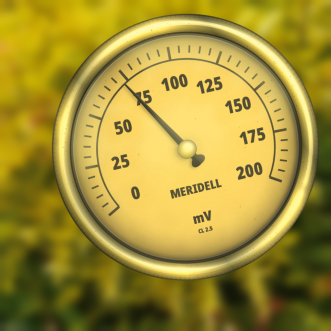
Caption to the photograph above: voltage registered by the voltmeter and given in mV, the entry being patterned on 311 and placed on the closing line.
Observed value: 72.5
